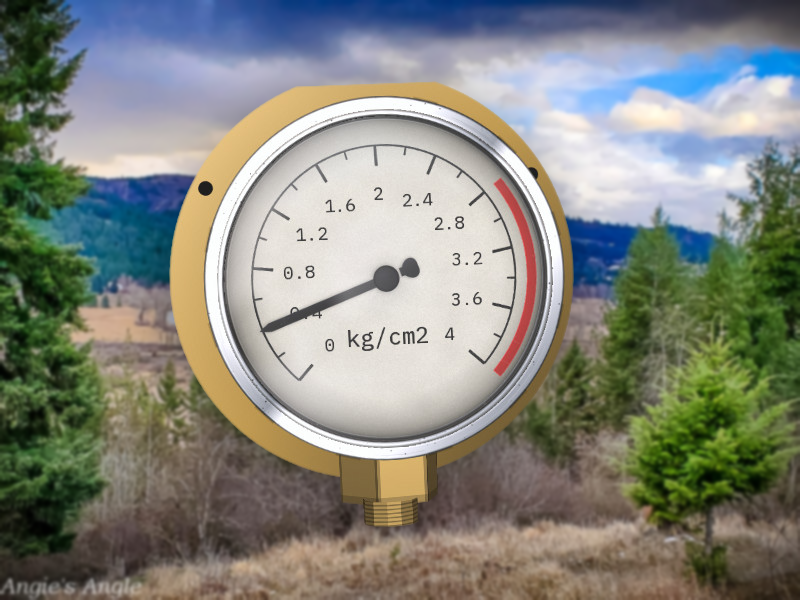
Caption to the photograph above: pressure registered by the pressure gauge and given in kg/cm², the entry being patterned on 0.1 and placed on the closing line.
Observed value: 0.4
